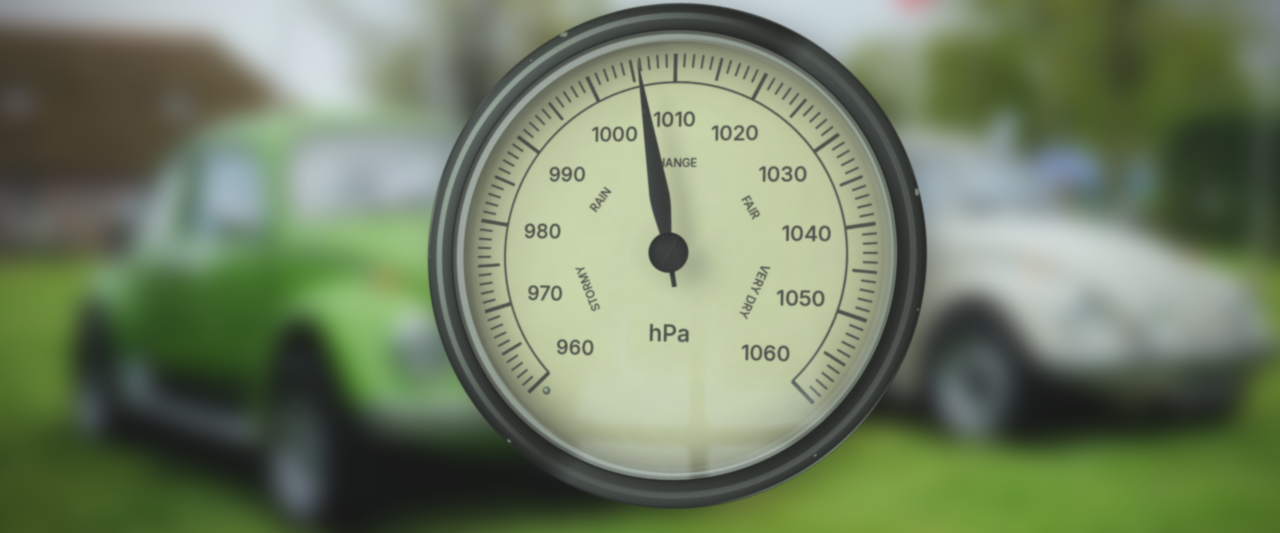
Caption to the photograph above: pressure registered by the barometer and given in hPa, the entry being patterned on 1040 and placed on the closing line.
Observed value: 1006
